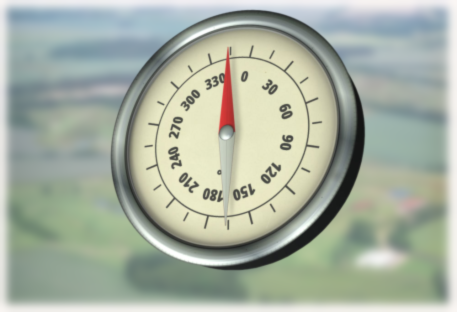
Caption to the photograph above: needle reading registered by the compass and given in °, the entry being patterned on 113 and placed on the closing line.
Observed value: 345
